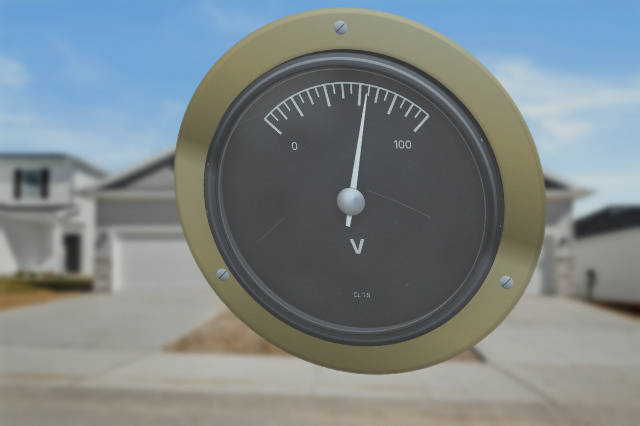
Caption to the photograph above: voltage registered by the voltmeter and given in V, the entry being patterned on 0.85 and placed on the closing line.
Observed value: 65
